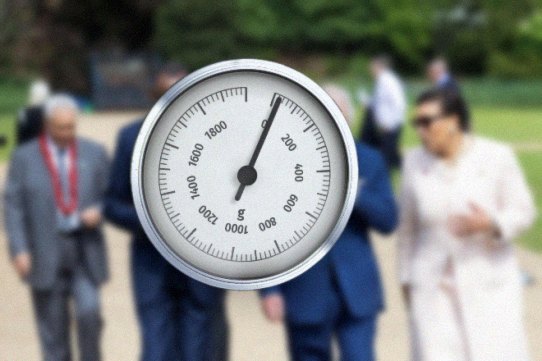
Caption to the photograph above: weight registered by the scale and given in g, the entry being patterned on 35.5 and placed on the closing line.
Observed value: 20
